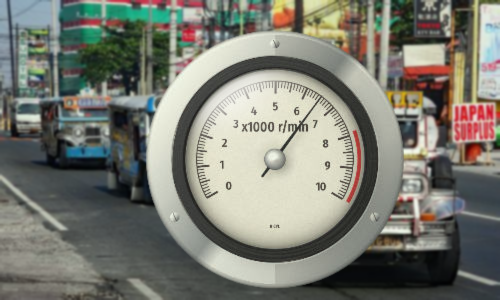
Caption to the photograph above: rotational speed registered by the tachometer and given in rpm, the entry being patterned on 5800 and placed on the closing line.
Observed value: 6500
